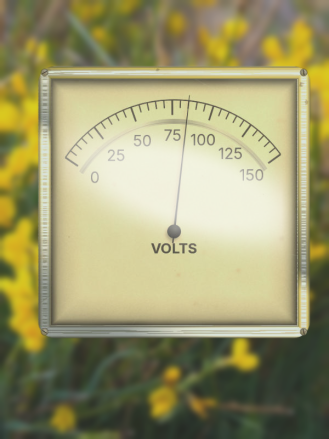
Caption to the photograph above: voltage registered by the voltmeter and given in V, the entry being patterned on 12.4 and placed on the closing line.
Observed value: 85
